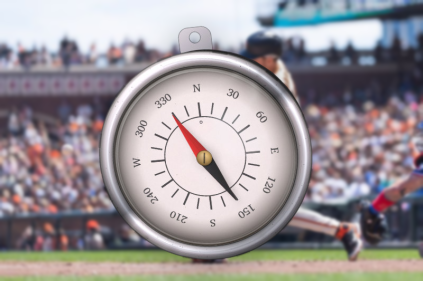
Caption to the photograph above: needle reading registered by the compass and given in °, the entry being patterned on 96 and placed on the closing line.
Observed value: 330
